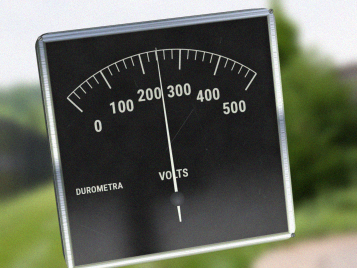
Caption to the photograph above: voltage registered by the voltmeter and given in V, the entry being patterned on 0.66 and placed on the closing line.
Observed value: 240
